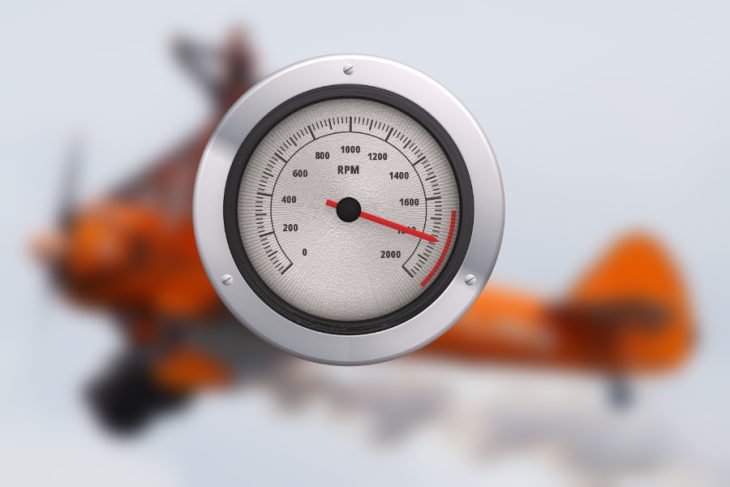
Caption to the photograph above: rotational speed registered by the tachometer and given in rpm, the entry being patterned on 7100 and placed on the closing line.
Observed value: 1800
